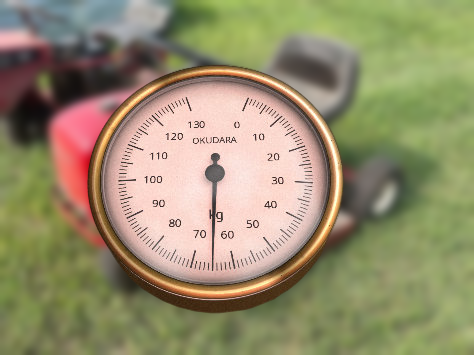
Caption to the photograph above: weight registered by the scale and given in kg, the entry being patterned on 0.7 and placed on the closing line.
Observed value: 65
